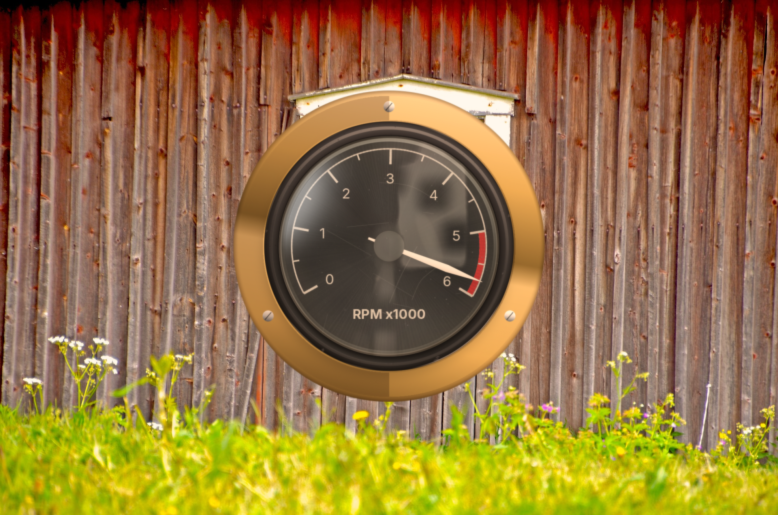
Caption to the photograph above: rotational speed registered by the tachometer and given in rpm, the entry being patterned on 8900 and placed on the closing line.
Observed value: 5750
